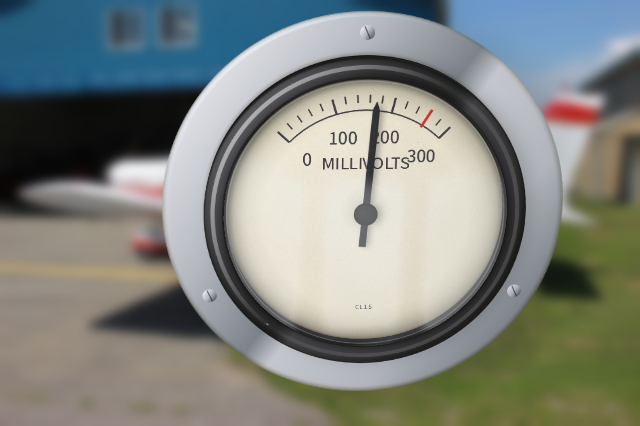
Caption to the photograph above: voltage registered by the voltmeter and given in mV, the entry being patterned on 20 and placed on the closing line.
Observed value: 170
